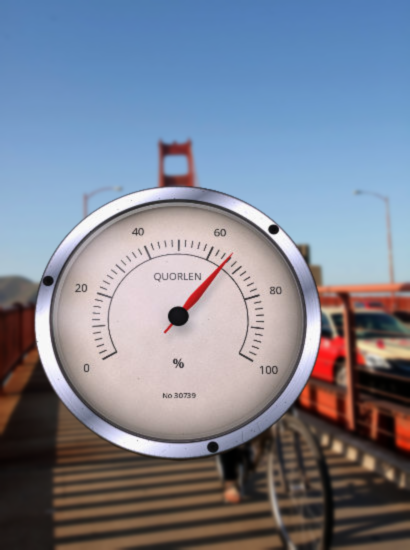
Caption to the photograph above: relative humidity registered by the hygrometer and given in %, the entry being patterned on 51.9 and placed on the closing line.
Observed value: 66
